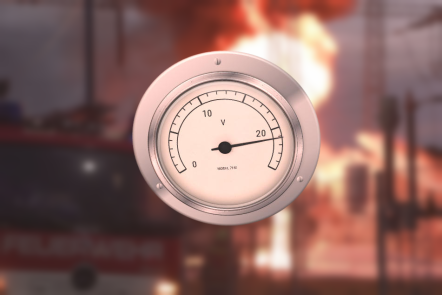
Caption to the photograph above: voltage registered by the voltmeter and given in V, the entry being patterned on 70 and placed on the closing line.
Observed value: 21
